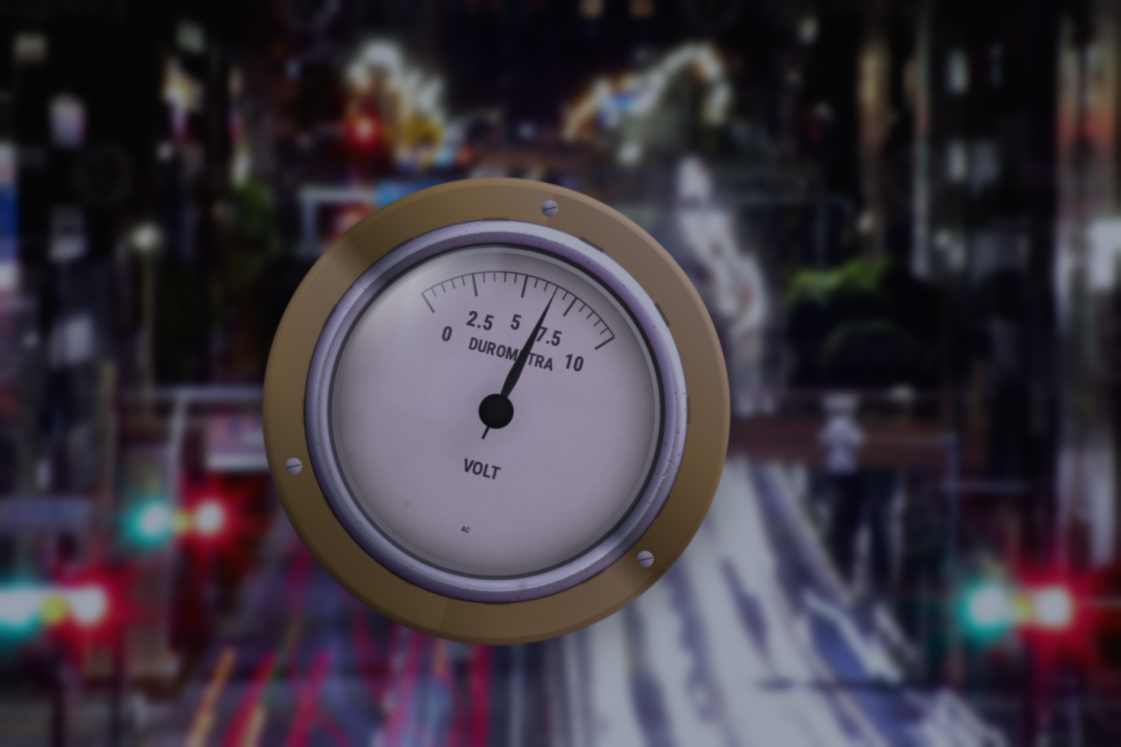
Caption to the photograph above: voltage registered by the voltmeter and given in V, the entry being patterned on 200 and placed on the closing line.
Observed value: 6.5
